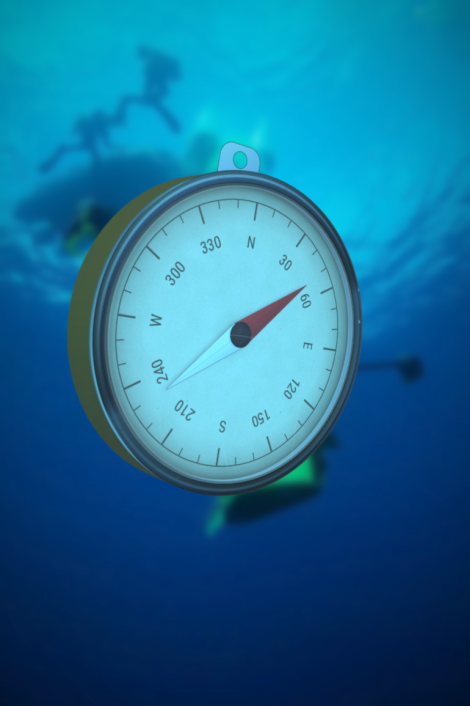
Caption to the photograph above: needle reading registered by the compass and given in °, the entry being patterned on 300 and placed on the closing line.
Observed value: 50
